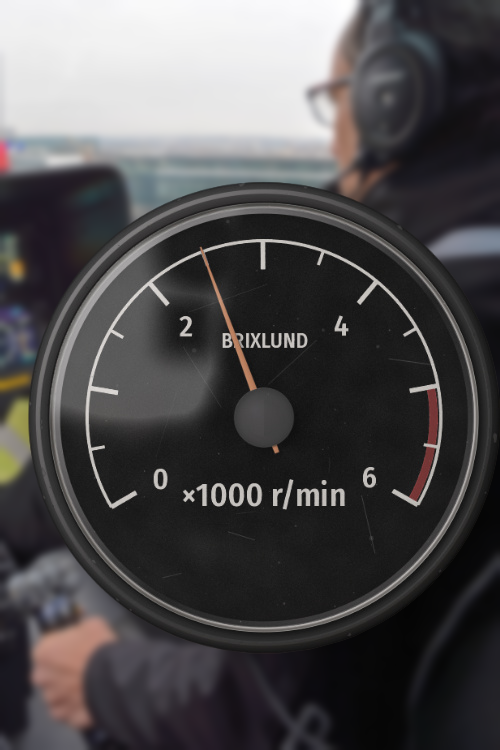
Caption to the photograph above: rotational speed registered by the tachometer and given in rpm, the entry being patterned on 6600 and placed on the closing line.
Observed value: 2500
